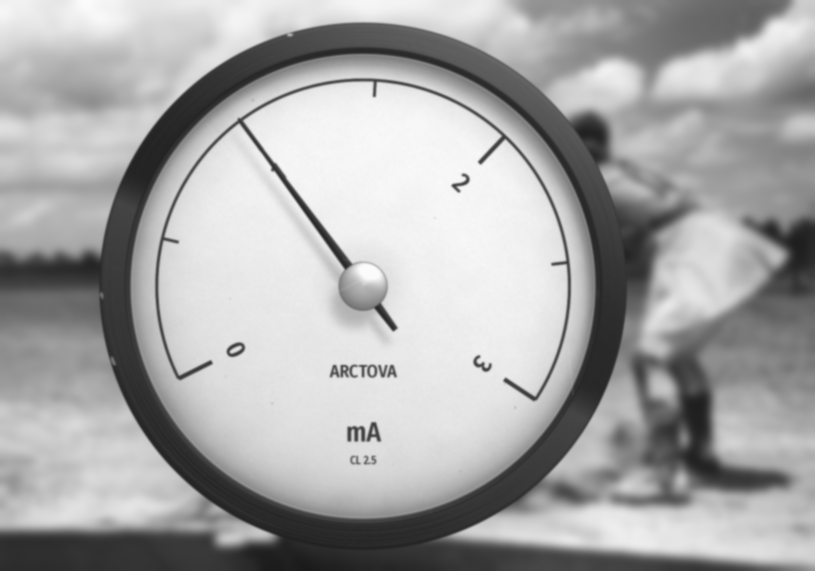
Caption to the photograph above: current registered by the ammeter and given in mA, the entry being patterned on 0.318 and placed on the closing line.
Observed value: 1
